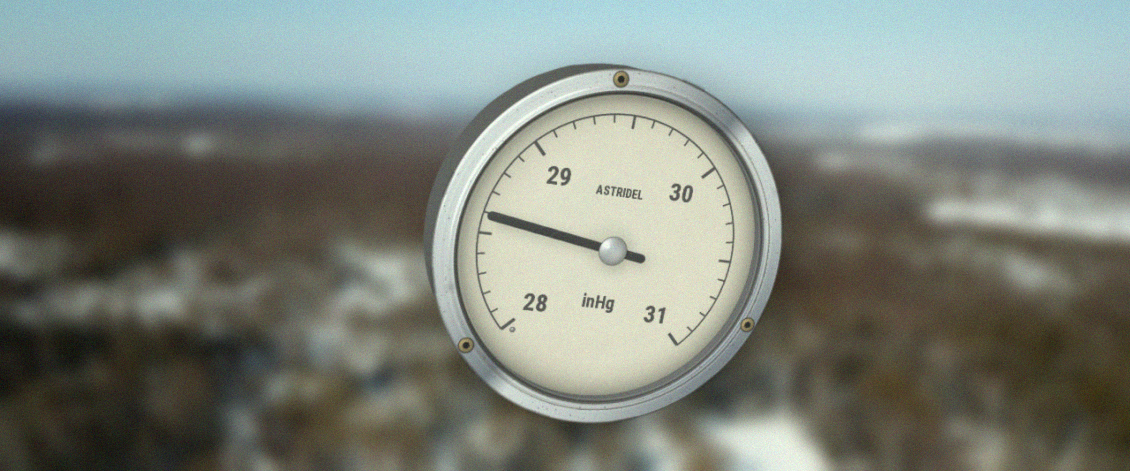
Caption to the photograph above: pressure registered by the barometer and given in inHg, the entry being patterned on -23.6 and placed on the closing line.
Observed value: 28.6
